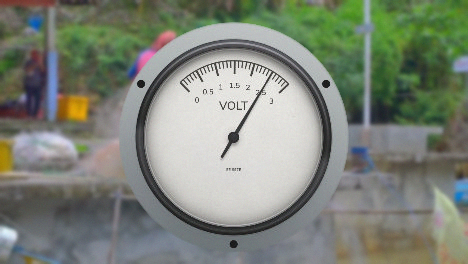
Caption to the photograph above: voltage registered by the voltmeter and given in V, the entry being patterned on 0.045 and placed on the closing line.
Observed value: 2.5
